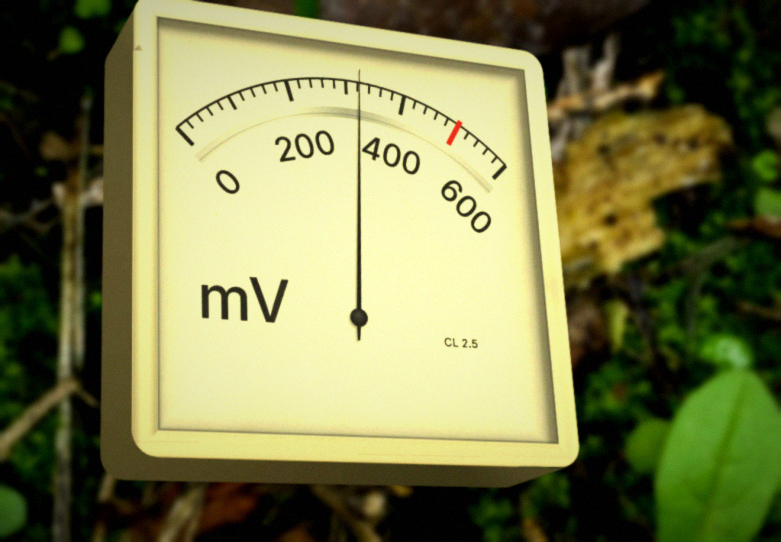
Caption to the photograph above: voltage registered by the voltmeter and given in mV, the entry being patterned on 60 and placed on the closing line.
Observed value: 320
